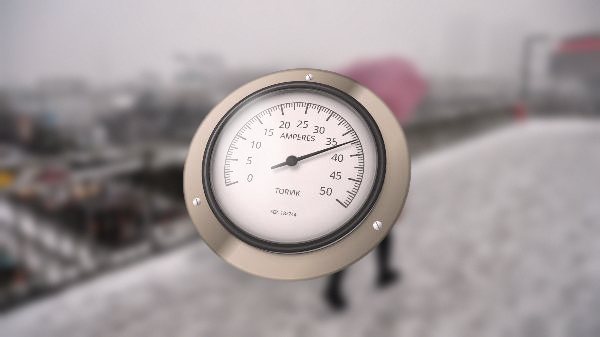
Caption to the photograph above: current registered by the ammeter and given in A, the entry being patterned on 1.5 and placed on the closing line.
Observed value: 37.5
